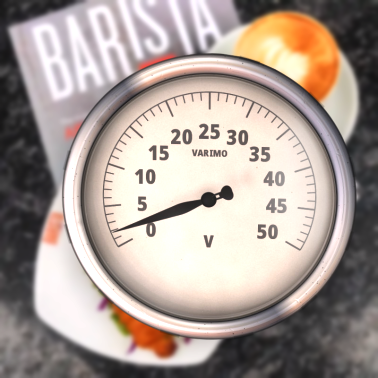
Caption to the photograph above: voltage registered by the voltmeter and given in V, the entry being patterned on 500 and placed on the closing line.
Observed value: 2
